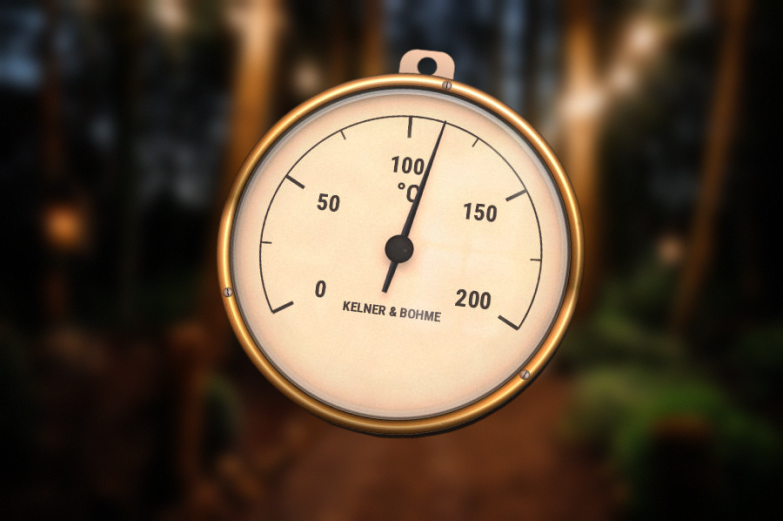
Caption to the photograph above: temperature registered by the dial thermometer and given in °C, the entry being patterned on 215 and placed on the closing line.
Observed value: 112.5
